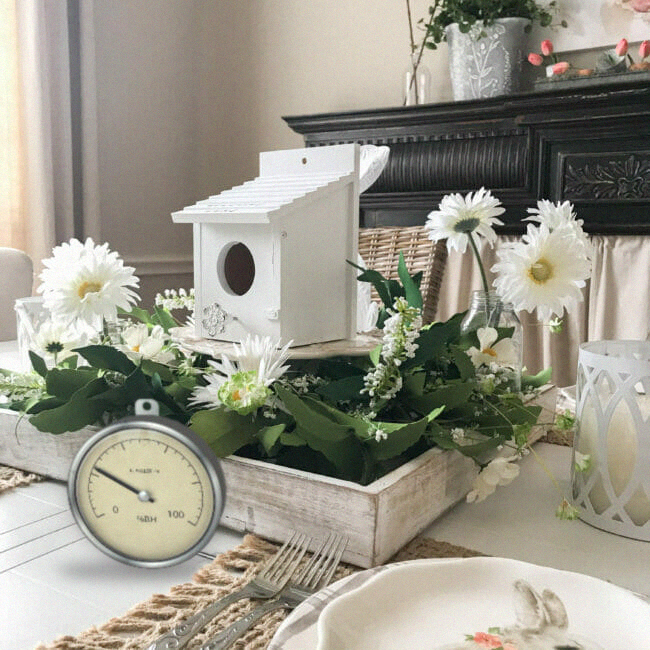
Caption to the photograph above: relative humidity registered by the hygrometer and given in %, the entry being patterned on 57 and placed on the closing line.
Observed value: 24
